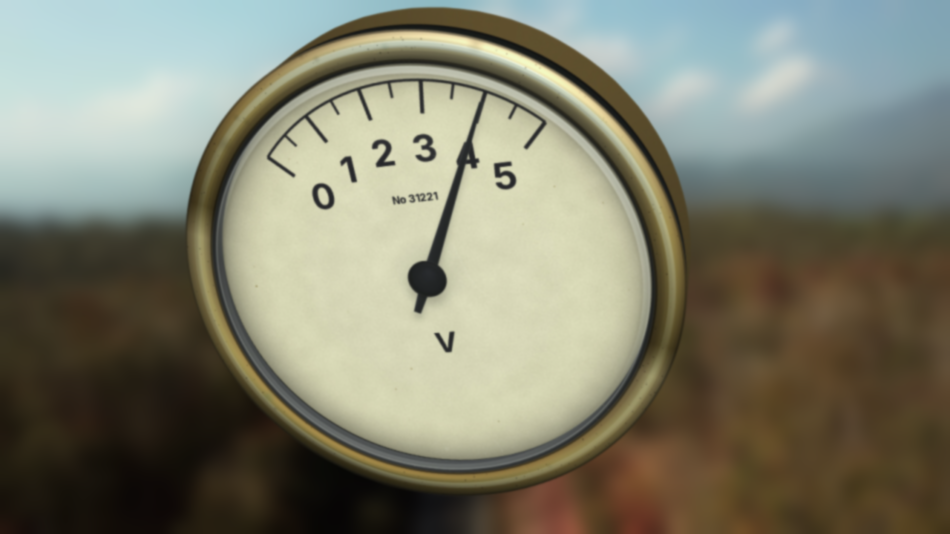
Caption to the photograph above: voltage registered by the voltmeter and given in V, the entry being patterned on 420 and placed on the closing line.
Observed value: 4
